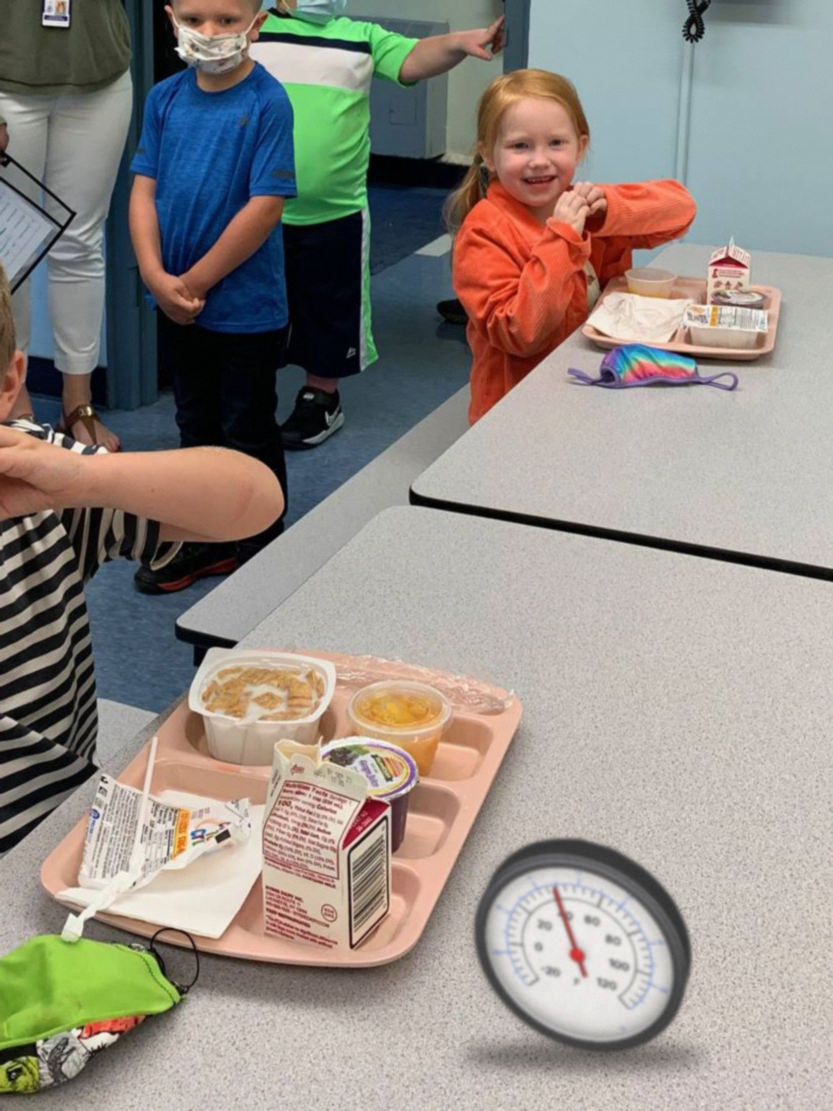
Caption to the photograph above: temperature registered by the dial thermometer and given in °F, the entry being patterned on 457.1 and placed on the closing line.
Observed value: 40
